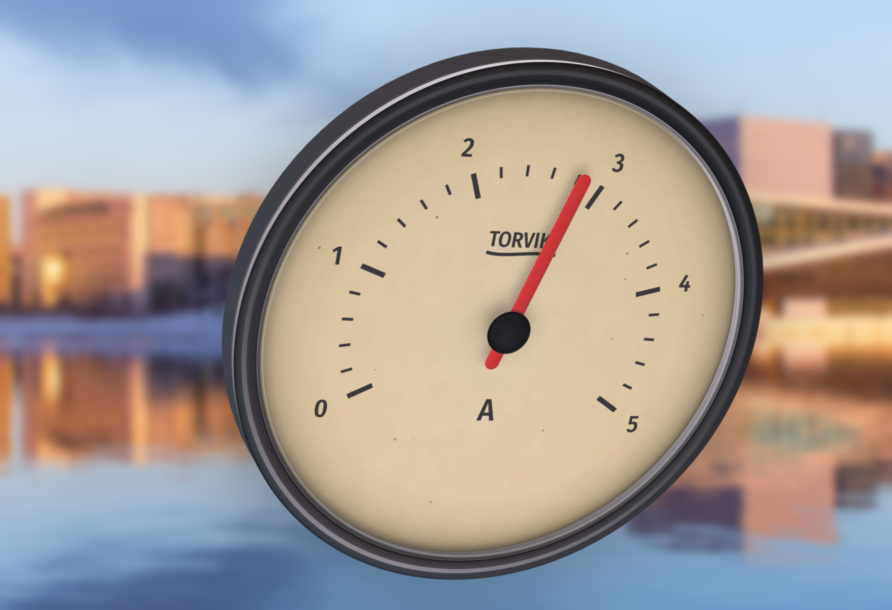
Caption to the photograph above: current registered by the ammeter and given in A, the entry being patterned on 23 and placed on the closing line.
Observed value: 2.8
